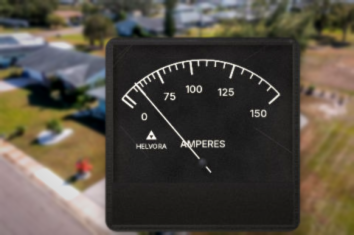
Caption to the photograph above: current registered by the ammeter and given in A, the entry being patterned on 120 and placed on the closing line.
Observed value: 50
